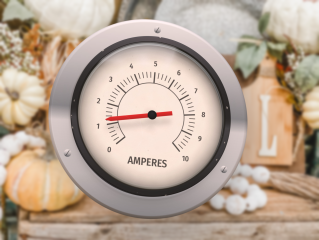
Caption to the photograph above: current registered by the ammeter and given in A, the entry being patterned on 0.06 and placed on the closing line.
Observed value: 1.2
